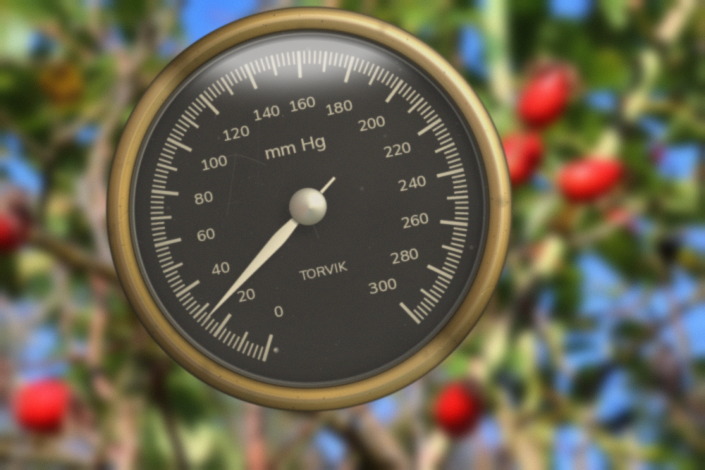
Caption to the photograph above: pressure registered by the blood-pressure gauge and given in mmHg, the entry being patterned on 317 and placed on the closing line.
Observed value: 26
